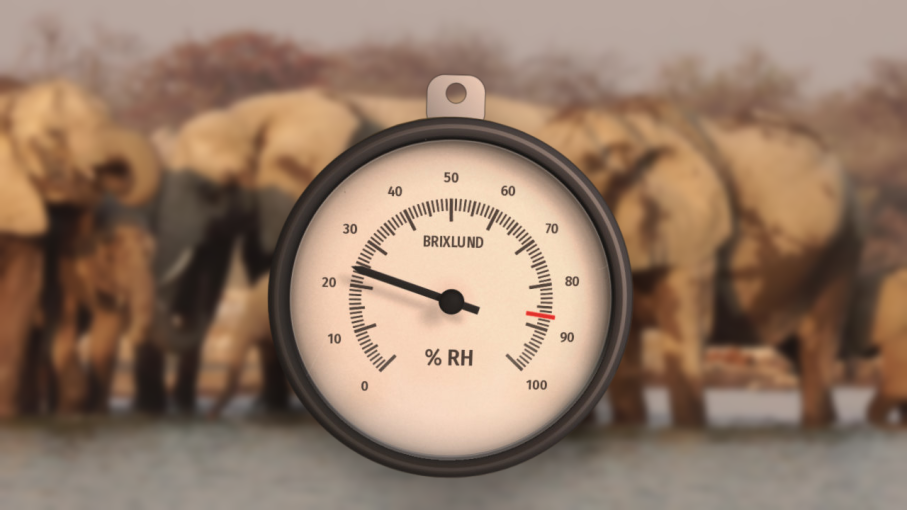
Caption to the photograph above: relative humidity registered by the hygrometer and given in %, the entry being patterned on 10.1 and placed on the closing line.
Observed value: 24
